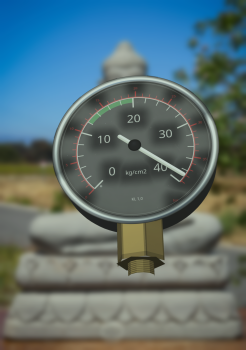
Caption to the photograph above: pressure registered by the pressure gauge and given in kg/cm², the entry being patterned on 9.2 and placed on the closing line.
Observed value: 39
